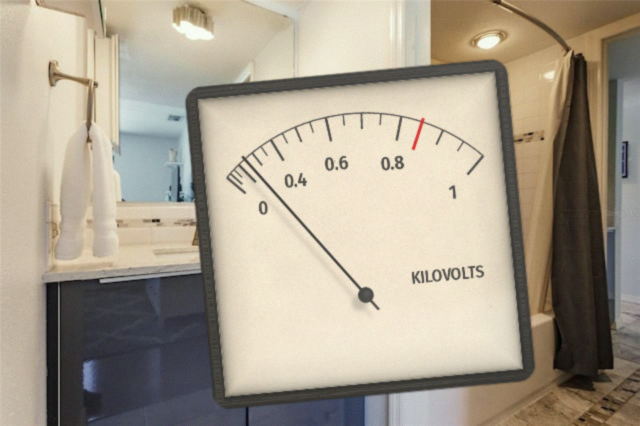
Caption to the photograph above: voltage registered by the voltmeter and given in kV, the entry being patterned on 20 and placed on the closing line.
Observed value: 0.25
